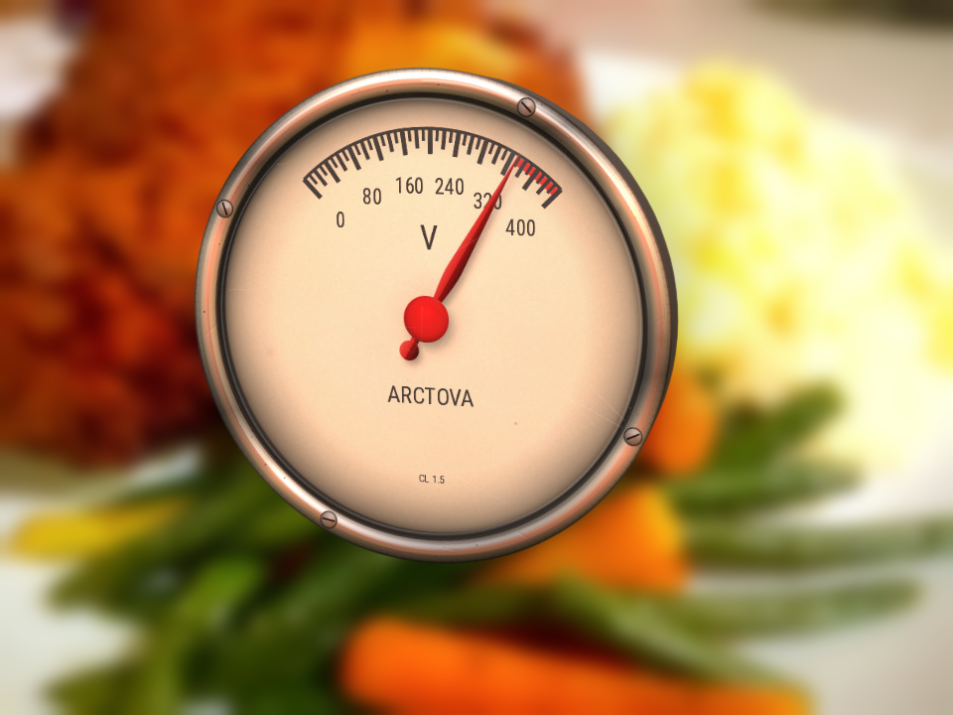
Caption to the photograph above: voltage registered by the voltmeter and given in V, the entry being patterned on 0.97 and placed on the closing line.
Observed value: 330
